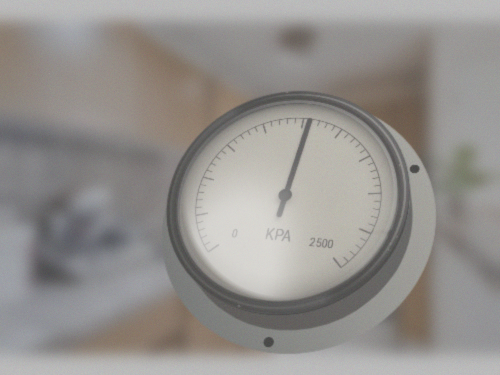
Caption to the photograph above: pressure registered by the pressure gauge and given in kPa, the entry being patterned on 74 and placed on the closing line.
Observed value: 1300
